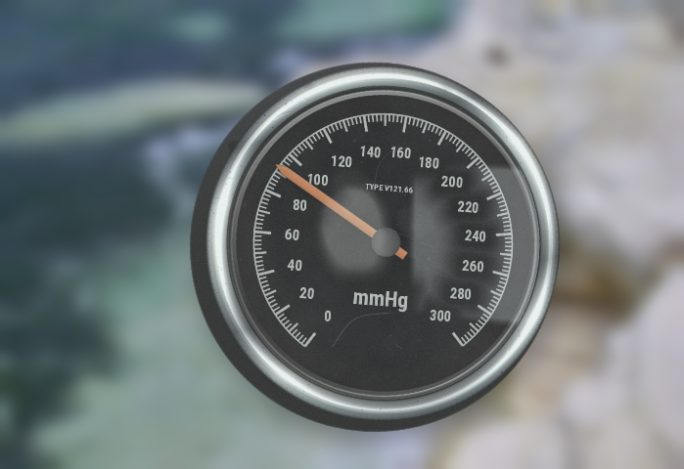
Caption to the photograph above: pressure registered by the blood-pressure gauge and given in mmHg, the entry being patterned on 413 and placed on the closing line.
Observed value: 92
